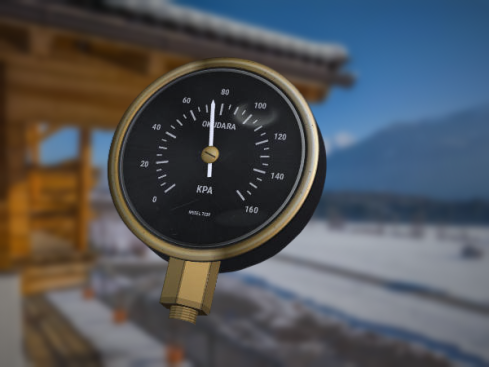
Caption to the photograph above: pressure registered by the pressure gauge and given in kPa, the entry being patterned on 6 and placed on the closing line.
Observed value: 75
